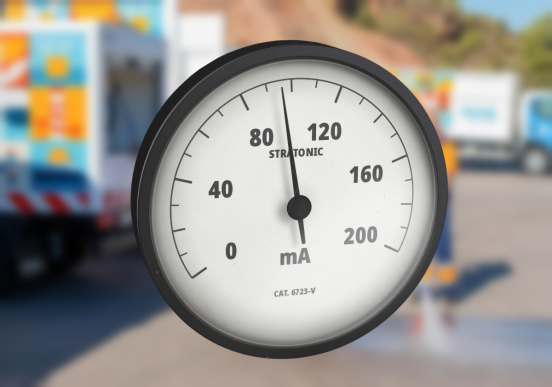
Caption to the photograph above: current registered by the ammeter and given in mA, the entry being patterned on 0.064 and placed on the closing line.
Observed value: 95
